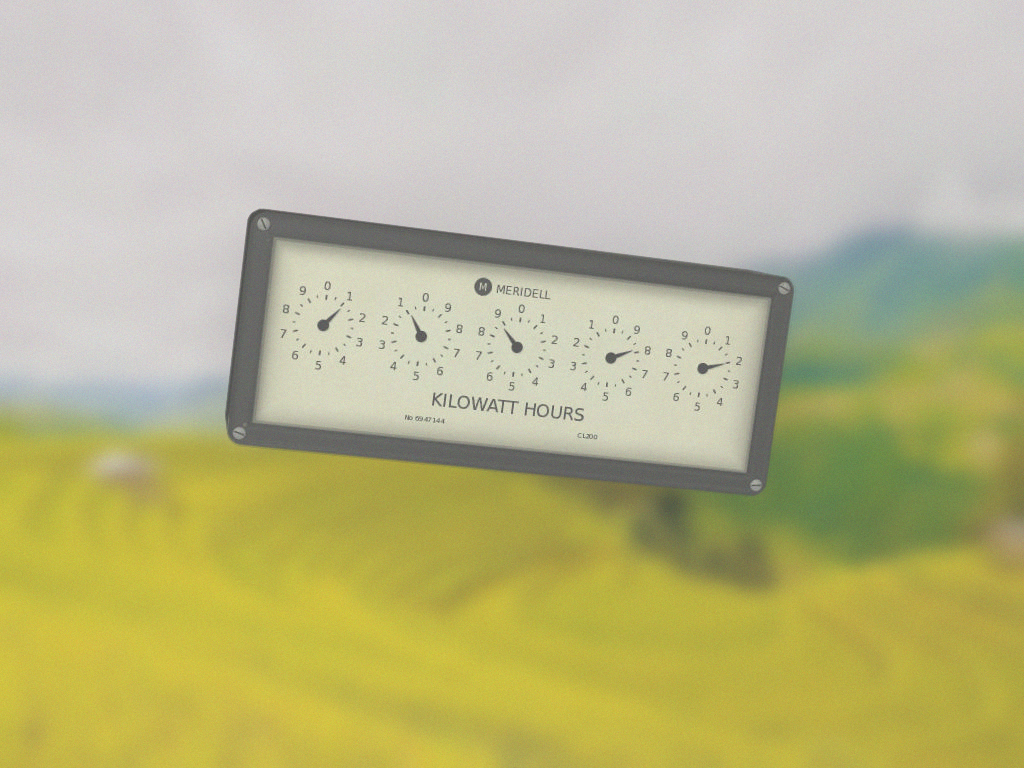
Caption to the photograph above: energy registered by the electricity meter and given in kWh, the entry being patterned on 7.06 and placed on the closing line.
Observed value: 10882
